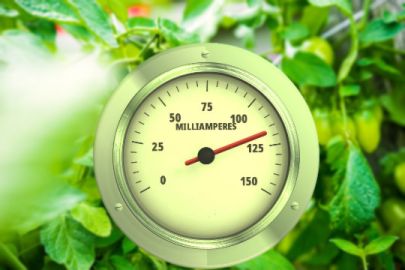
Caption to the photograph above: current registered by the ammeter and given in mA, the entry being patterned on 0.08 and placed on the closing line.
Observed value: 117.5
